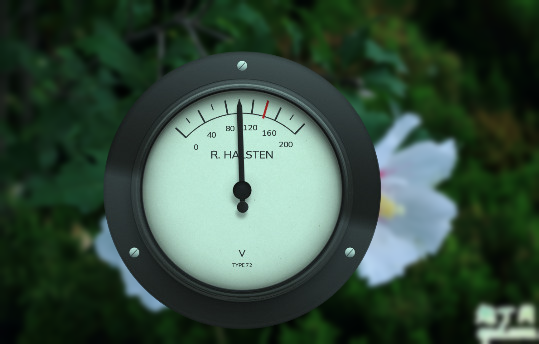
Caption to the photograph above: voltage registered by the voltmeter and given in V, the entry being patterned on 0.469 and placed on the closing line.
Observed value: 100
